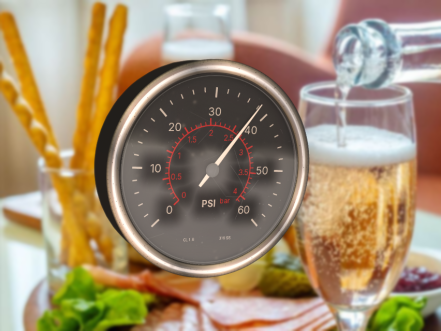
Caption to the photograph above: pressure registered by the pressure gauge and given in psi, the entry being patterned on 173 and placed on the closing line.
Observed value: 38
